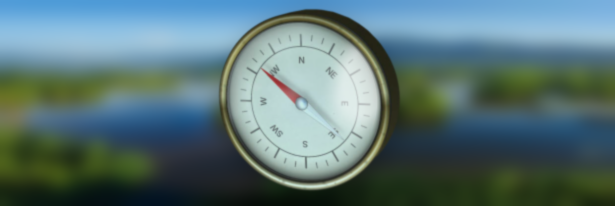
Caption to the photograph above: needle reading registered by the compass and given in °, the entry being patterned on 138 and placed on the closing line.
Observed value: 310
